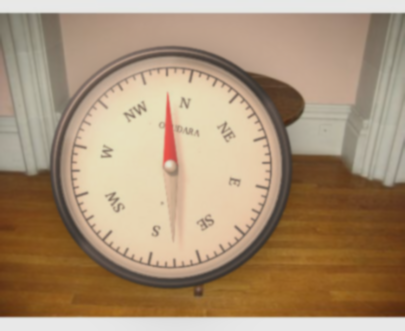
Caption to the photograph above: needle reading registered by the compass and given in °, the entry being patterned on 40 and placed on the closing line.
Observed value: 345
